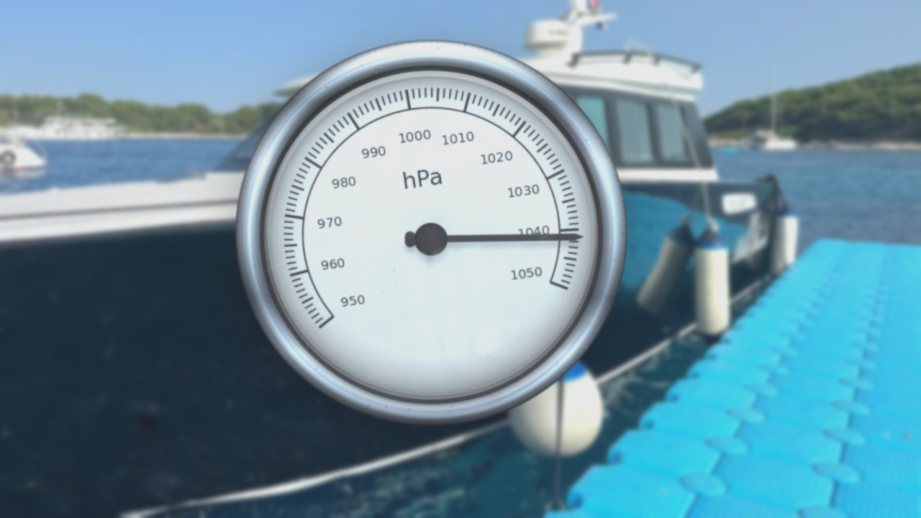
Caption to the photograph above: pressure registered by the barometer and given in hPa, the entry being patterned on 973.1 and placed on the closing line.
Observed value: 1041
